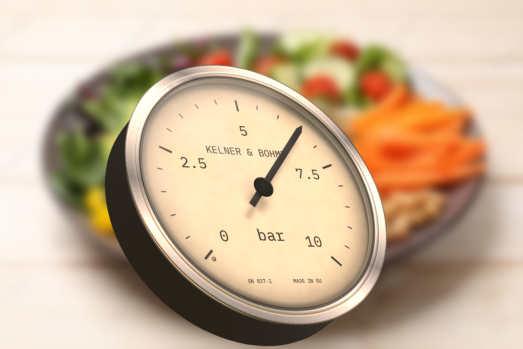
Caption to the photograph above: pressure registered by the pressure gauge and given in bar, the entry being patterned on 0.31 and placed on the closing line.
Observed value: 6.5
